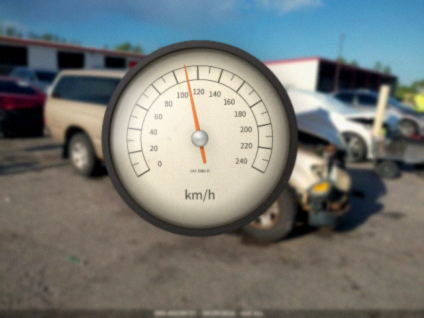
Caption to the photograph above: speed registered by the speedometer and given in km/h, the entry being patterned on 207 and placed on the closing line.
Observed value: 110
